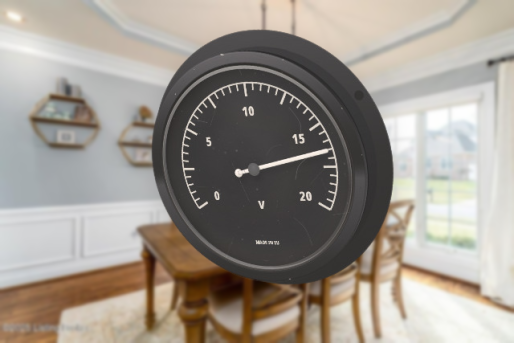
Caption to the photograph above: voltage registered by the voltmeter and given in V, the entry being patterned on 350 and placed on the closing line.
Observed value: 16.5
